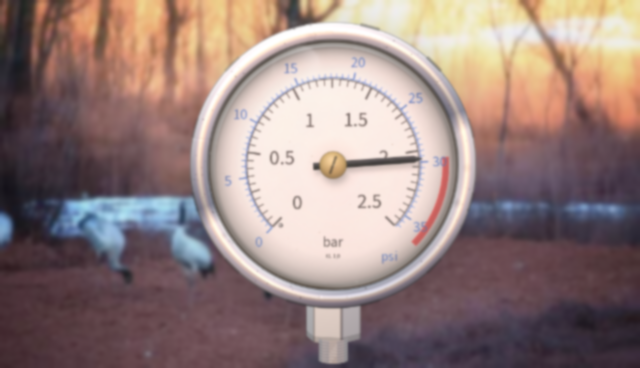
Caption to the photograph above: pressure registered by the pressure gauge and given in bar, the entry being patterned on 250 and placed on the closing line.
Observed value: 2.05
